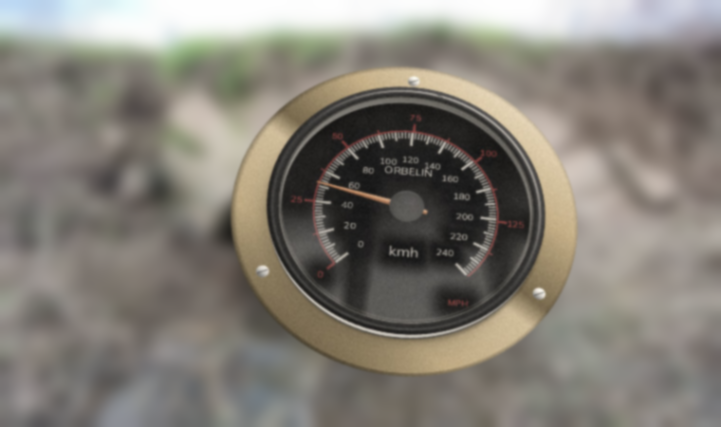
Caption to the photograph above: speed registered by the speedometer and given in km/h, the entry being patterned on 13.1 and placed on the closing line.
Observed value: 50
